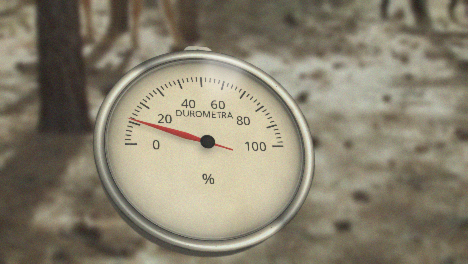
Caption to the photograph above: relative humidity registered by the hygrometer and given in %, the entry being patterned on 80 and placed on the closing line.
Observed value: 10
